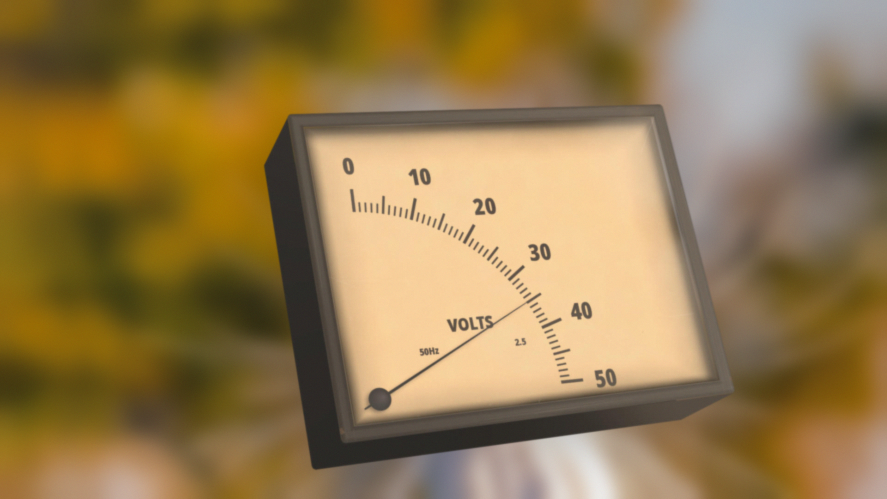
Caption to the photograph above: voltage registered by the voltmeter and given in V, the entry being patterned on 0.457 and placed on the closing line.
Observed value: 35
